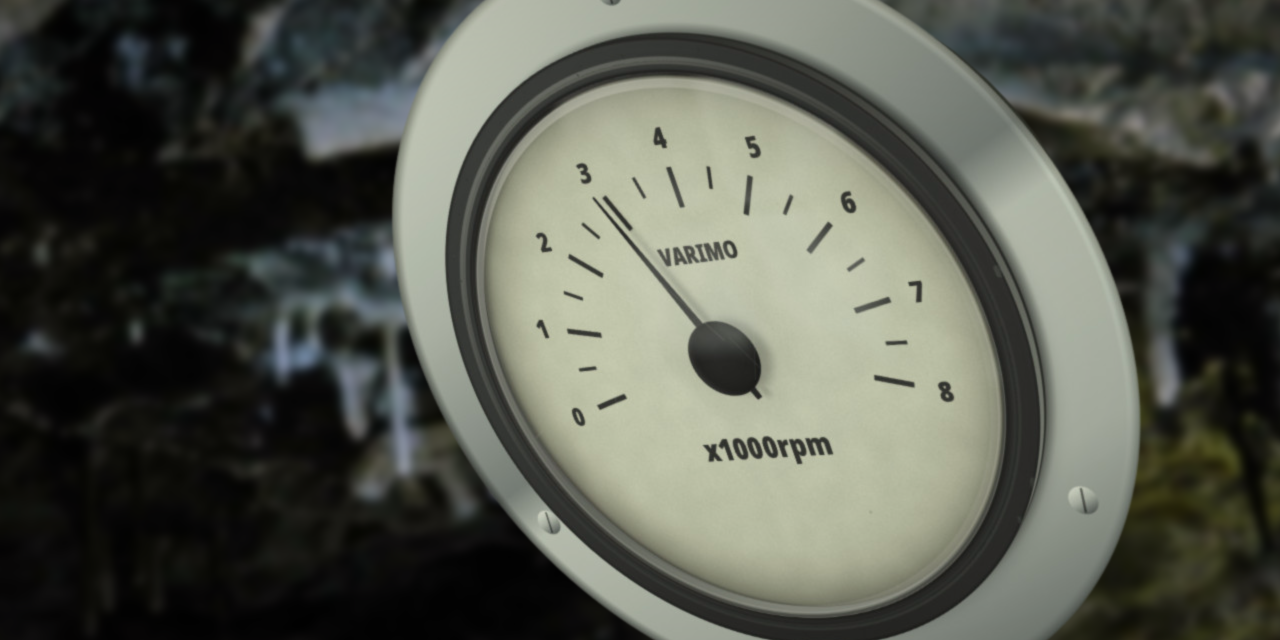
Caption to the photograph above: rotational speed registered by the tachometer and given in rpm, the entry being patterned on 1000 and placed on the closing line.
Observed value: 3000
